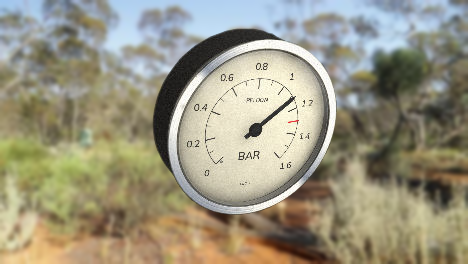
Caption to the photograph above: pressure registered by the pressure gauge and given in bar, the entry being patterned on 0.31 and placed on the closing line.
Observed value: 1.1
